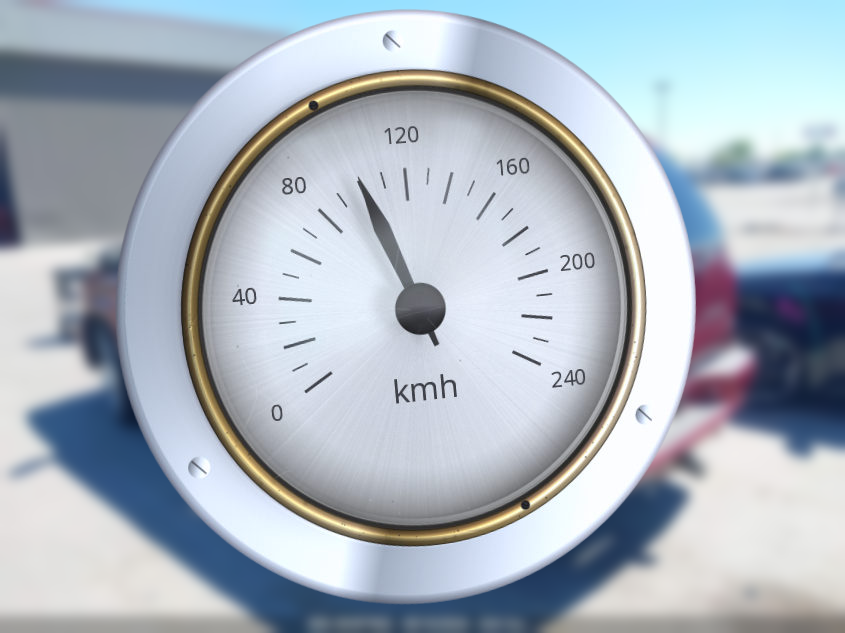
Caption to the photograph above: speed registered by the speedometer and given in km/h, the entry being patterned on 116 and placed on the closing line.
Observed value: 100
